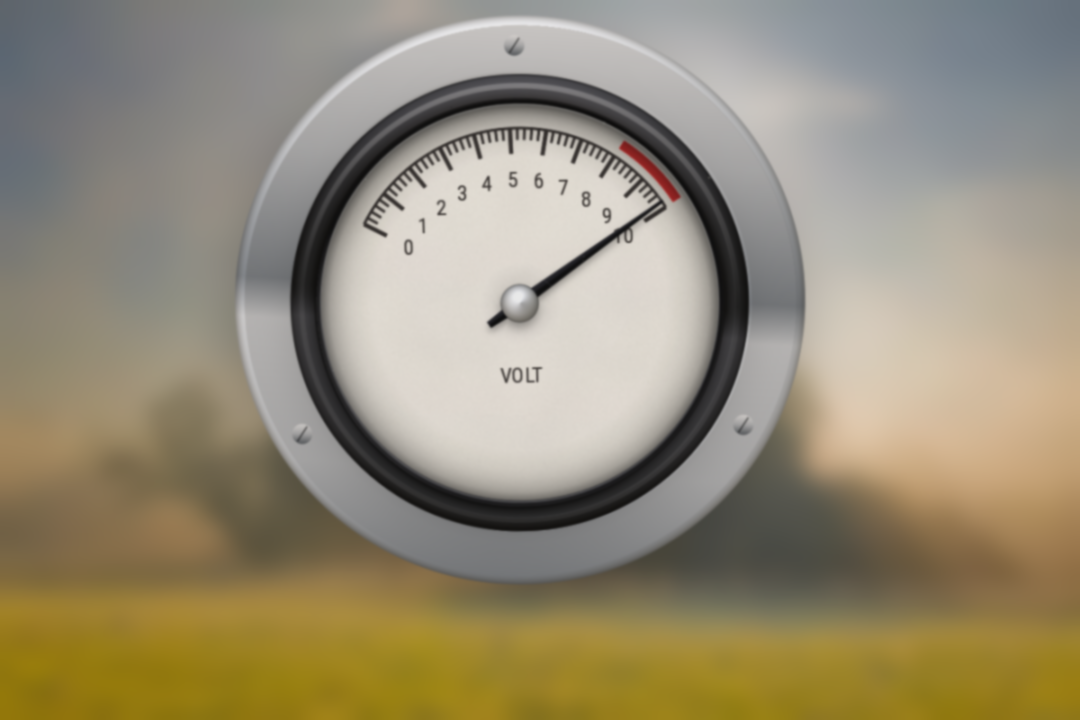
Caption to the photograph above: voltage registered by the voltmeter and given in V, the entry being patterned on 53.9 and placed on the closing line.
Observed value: 9.8
